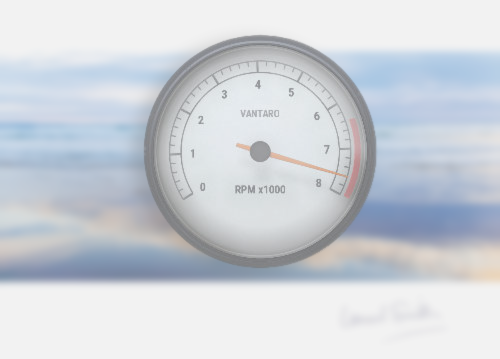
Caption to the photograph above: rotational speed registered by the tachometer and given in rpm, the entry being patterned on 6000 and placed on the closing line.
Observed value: 7600
